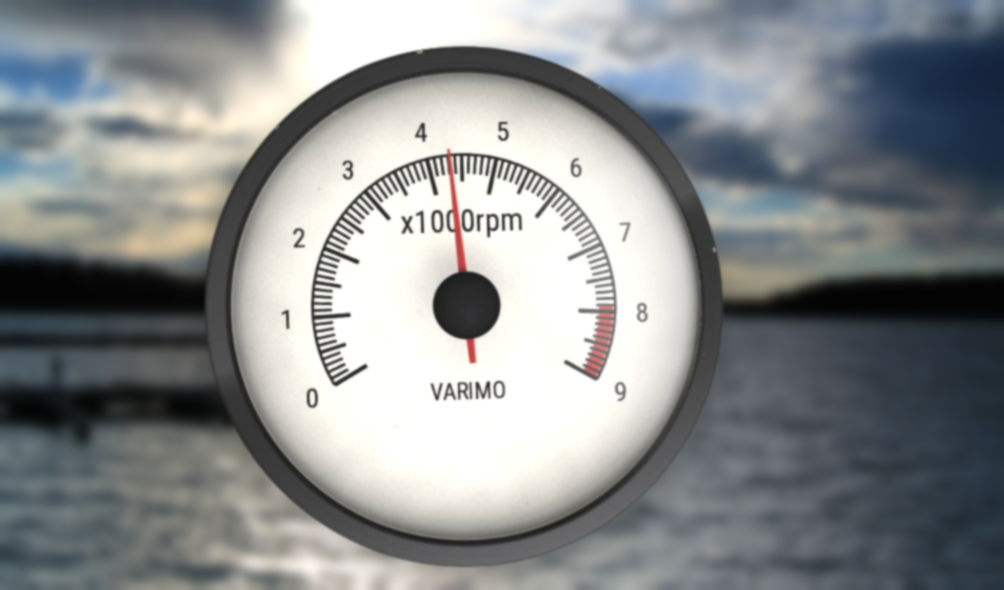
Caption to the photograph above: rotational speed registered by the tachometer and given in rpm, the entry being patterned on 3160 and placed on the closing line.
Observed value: 4300
